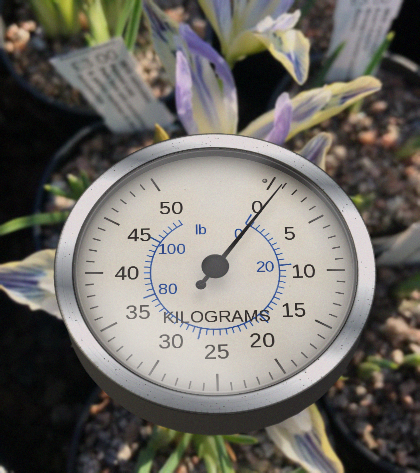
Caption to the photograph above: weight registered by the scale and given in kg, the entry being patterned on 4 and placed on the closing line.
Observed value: 1
